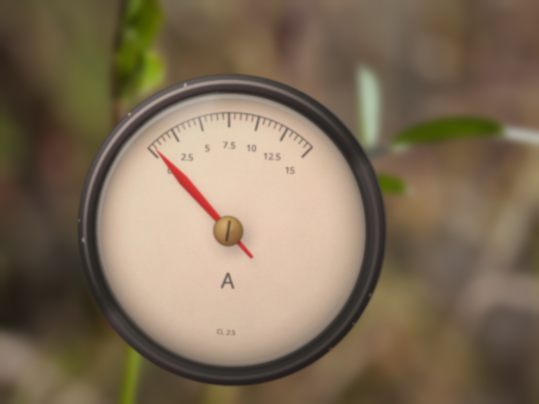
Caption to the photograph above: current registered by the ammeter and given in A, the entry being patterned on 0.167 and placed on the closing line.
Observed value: 0.5
